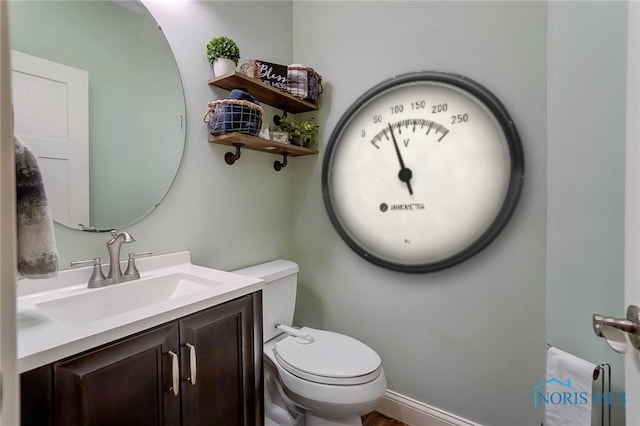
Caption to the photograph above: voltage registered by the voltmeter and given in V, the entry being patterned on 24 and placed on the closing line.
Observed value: 75
